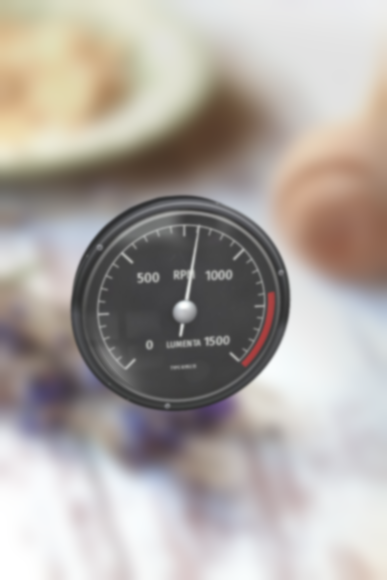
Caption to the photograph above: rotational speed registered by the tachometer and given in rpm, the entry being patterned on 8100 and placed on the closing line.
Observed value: 800
